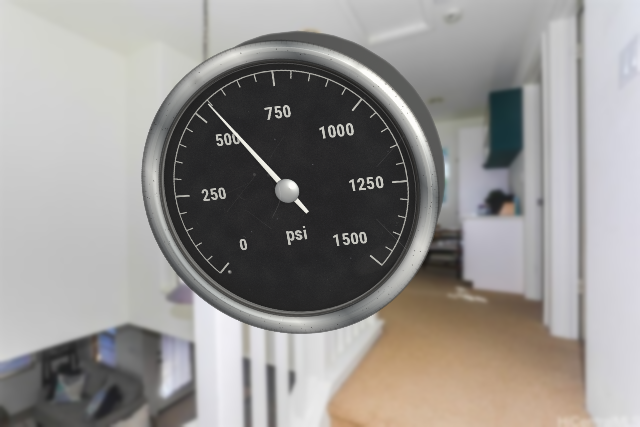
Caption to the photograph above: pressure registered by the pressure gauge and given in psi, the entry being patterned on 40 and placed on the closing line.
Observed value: 550
